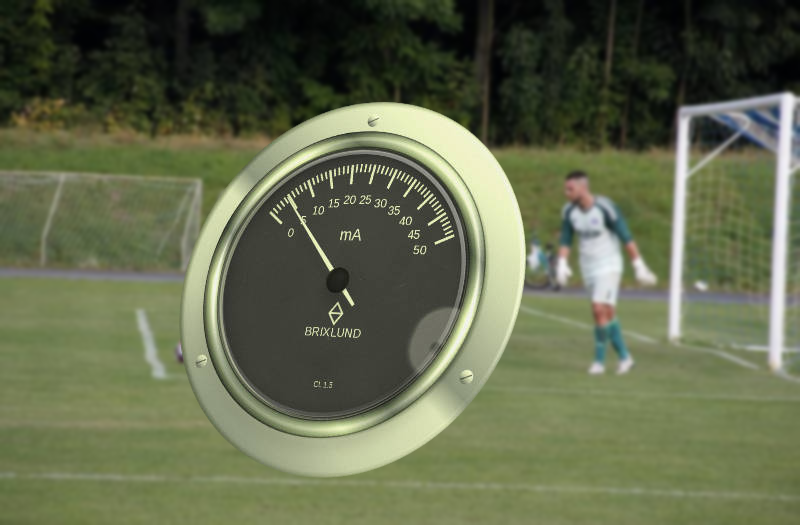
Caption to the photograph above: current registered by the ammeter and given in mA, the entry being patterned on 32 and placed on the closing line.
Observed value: 5
